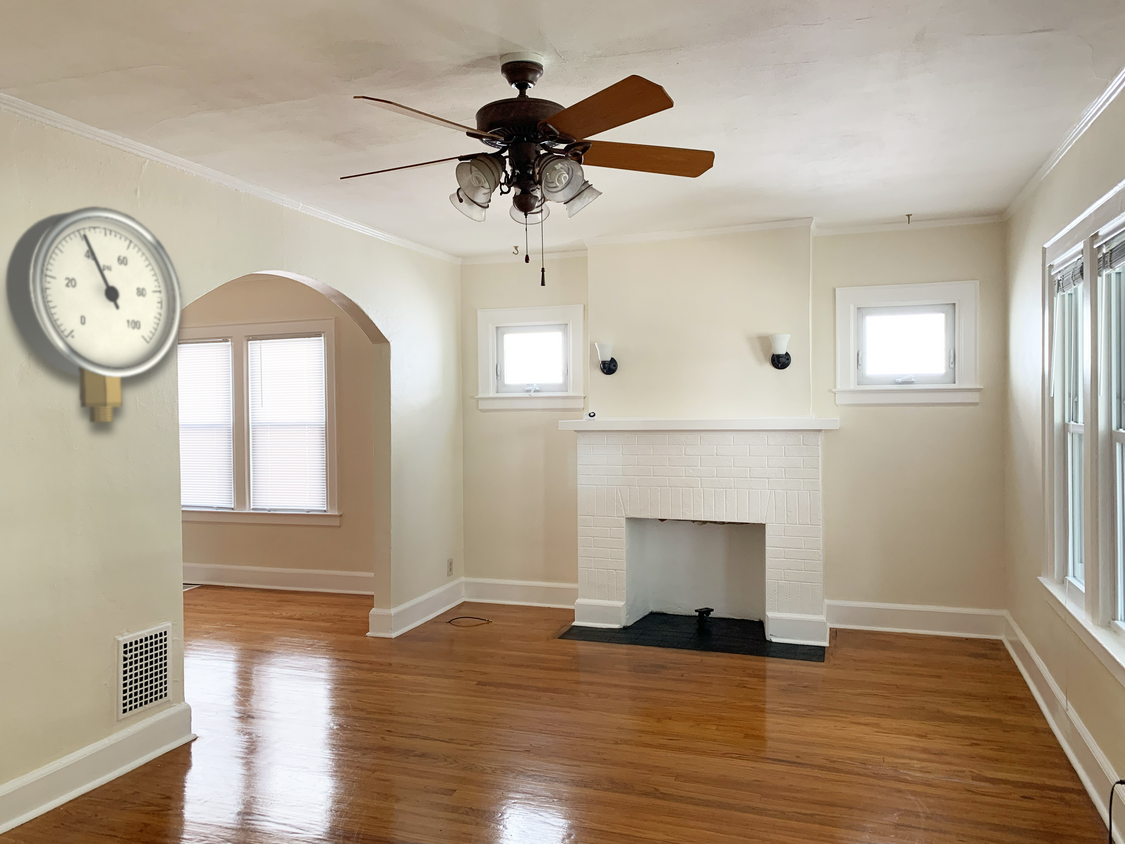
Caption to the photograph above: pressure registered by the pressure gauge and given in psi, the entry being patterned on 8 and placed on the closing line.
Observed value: 40
